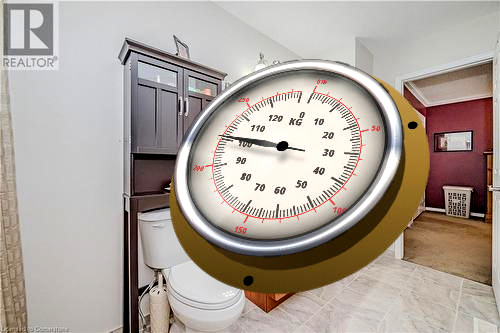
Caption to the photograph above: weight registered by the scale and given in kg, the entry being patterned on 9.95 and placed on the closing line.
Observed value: 100
